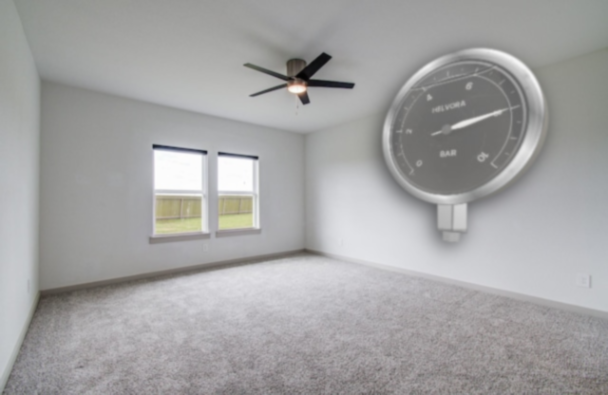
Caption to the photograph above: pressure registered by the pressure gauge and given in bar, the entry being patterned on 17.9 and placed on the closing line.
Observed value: 8
